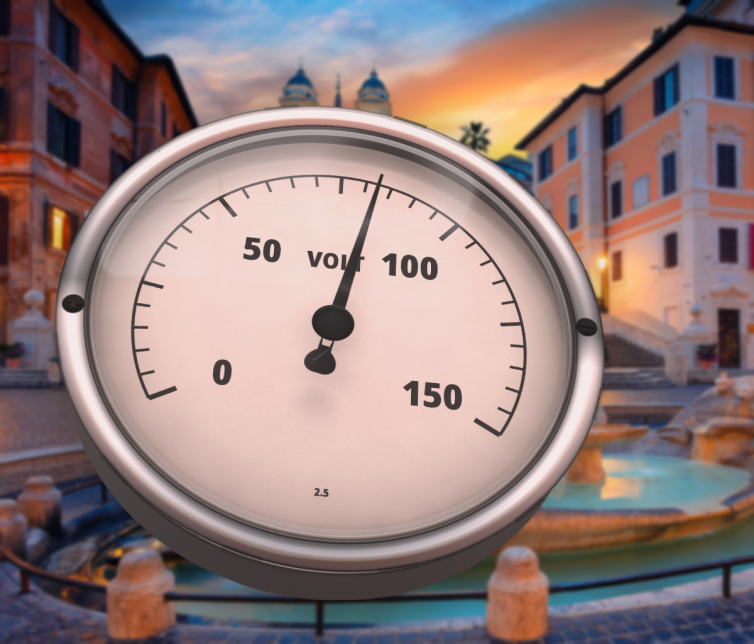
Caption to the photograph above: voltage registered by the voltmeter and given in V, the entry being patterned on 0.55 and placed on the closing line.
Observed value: 82.5
